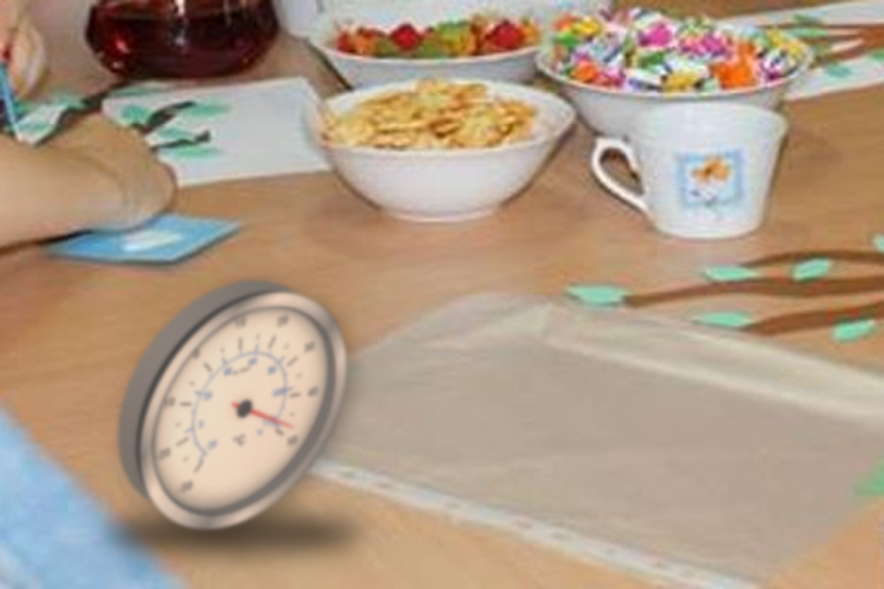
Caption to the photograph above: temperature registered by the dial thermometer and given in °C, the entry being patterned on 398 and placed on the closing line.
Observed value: 47.5
